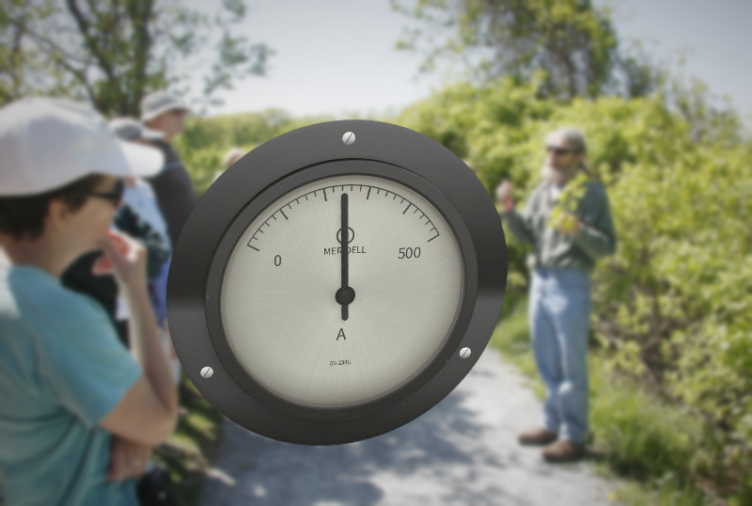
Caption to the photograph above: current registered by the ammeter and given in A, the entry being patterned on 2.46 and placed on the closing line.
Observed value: 240
